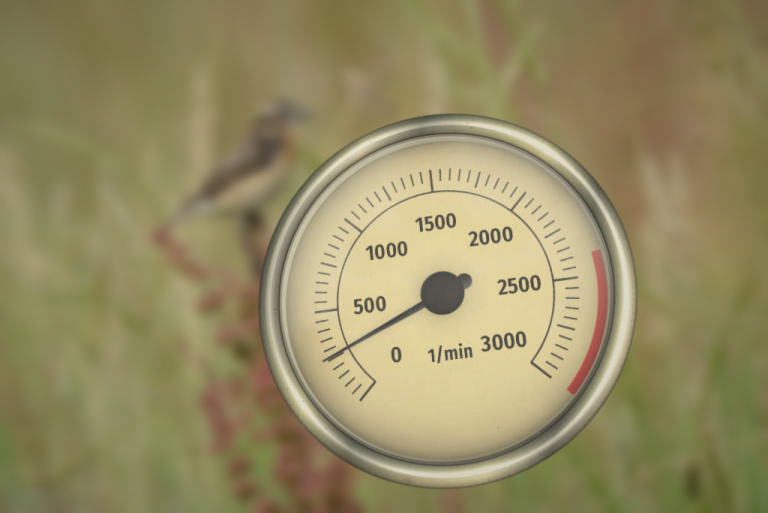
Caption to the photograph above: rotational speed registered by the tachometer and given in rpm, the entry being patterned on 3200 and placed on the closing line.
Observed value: 250
